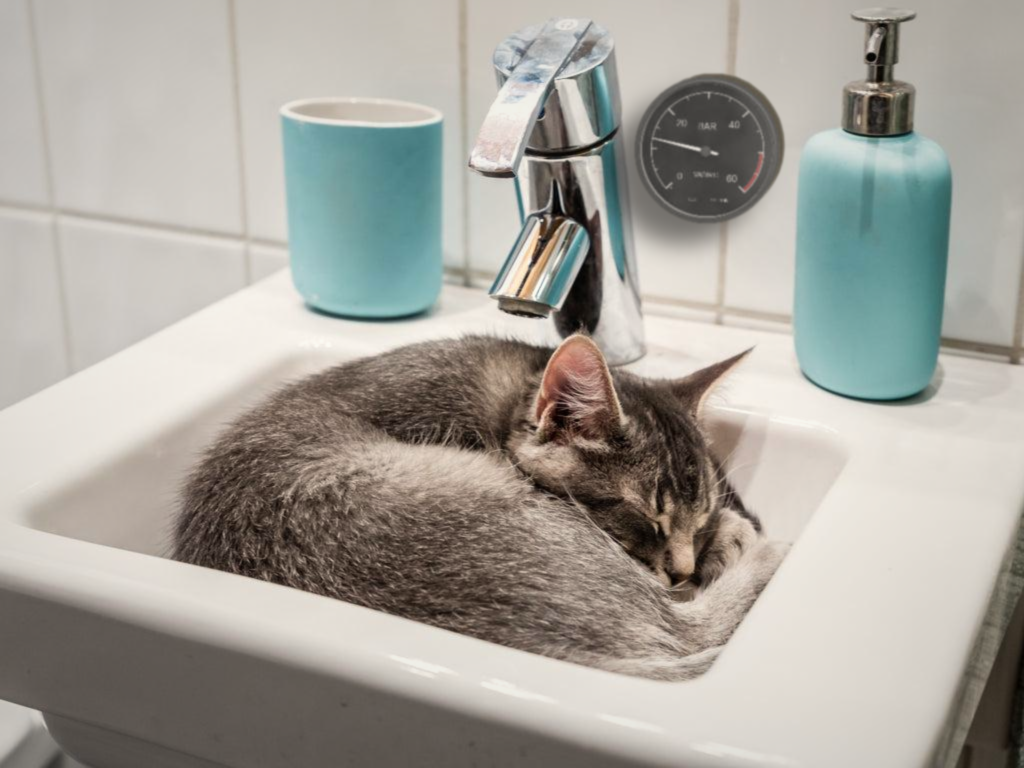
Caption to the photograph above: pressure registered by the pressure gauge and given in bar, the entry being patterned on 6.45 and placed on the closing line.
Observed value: 12.5
